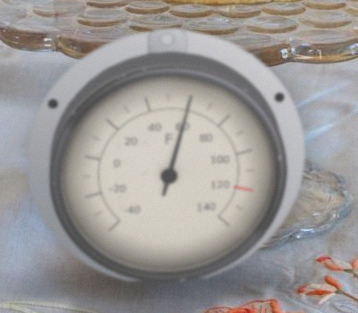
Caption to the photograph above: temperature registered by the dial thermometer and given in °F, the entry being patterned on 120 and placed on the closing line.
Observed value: 60
